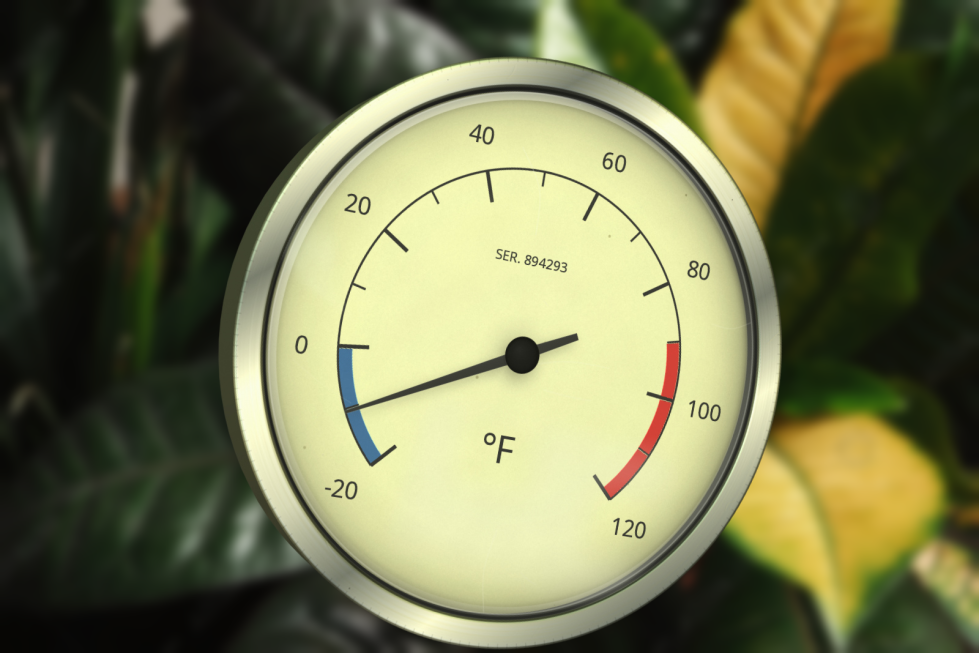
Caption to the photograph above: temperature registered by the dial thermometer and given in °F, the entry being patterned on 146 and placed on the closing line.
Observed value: -10
